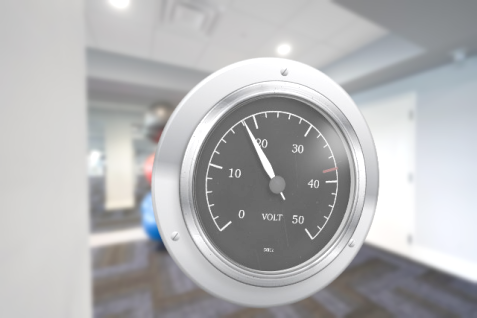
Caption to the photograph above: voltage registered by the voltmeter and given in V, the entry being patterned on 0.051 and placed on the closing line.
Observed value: 18
